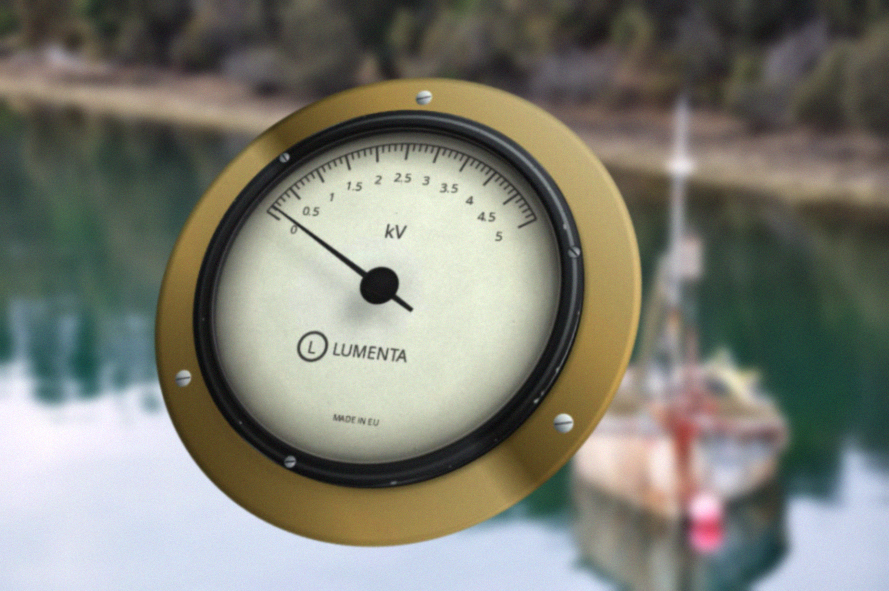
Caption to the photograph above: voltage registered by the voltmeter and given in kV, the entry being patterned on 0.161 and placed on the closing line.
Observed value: 0.1
